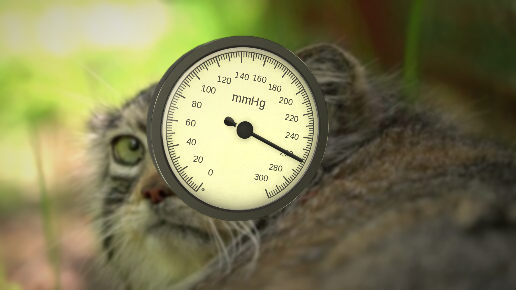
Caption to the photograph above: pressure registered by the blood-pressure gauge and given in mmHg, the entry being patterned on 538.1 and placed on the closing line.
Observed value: 260
